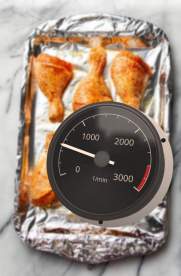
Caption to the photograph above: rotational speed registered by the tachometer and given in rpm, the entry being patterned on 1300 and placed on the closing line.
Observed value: 500
